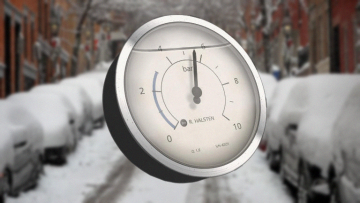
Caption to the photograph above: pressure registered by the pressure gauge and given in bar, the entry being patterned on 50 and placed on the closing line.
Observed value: 5.5
